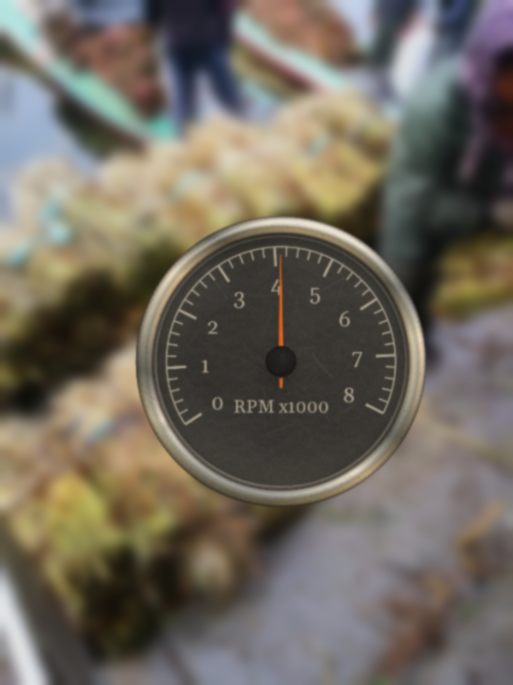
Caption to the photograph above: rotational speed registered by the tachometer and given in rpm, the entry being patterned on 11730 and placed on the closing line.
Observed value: 4100
